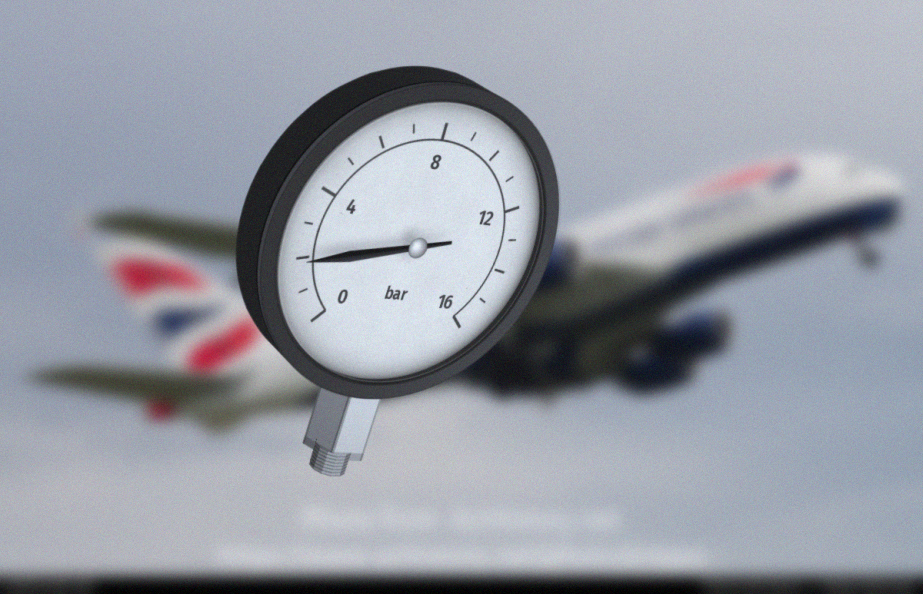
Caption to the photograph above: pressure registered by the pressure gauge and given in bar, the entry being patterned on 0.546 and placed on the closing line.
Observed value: 2
